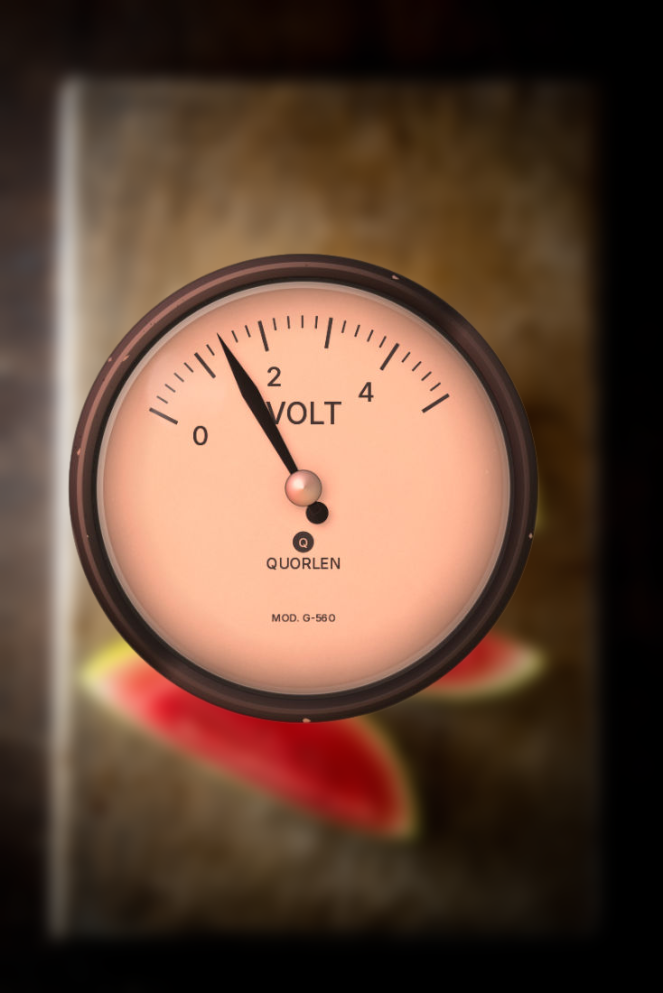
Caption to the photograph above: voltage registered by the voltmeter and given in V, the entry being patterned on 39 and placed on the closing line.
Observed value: 1.4
